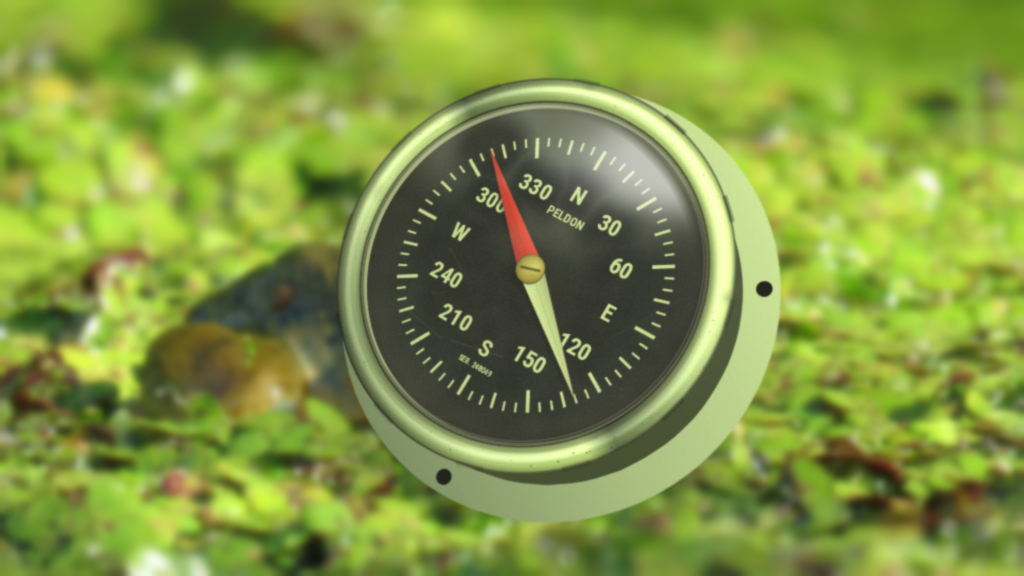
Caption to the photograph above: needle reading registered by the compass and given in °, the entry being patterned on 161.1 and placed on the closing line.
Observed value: 310
